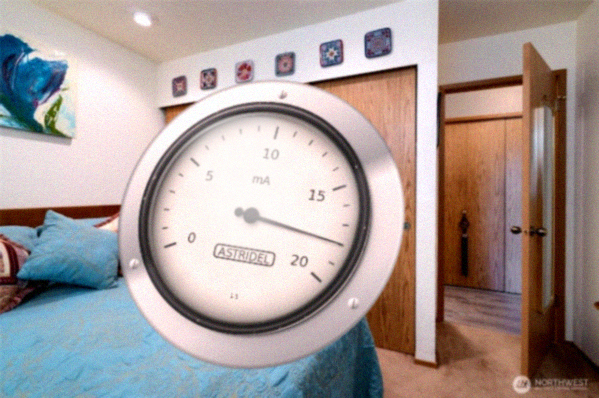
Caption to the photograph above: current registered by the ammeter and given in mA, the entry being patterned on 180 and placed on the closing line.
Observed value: 18
